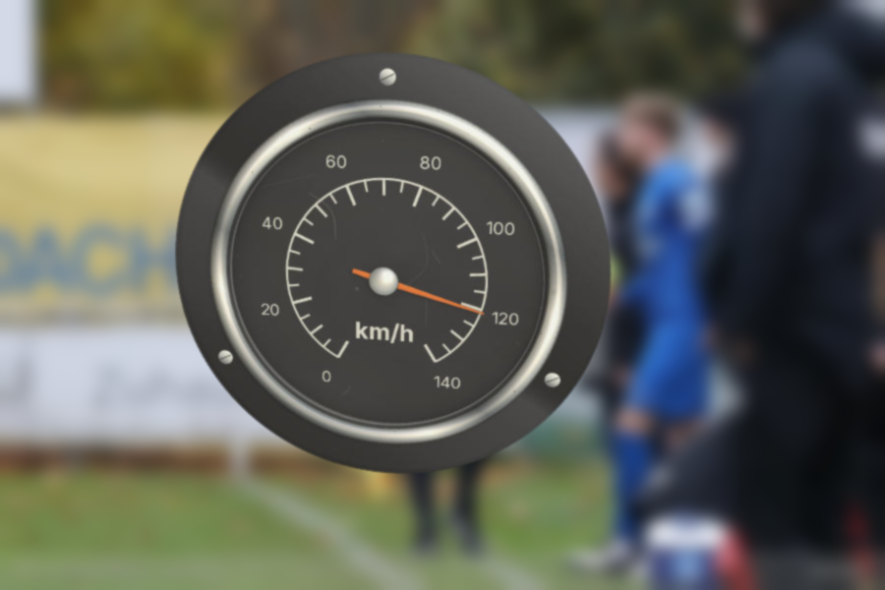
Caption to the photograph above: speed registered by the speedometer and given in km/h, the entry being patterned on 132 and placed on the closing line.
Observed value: 120
